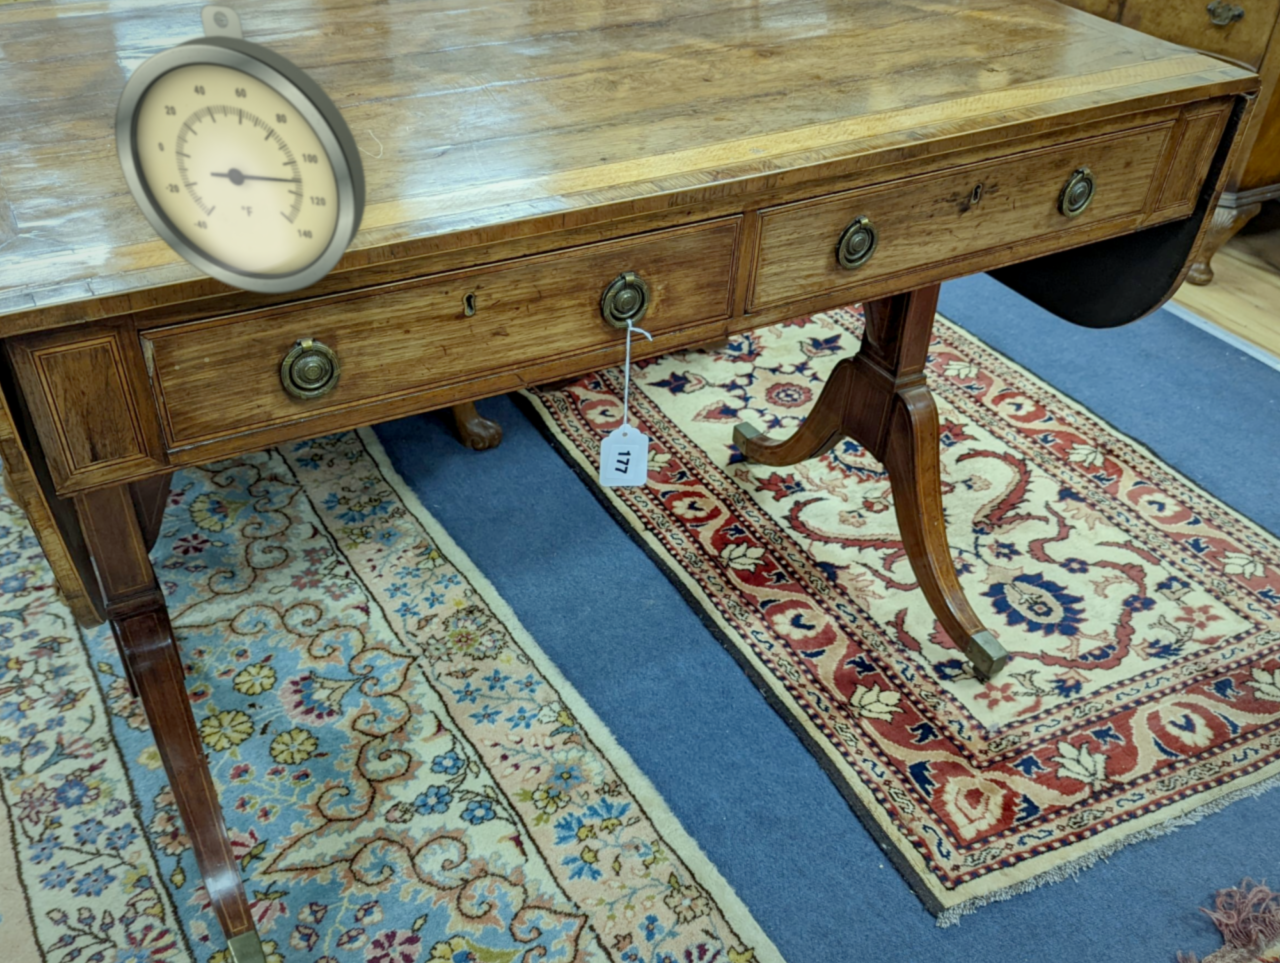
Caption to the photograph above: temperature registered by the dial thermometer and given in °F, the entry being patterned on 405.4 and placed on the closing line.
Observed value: 110
